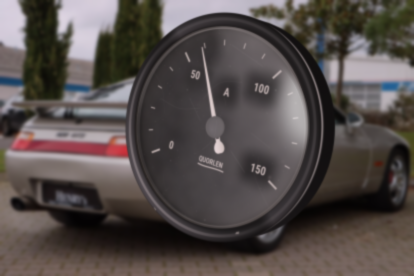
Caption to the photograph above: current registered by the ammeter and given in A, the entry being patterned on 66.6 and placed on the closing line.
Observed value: 60
